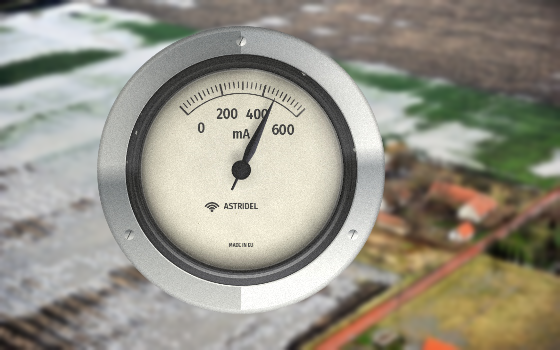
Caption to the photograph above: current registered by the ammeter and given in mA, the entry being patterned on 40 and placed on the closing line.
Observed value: 460
